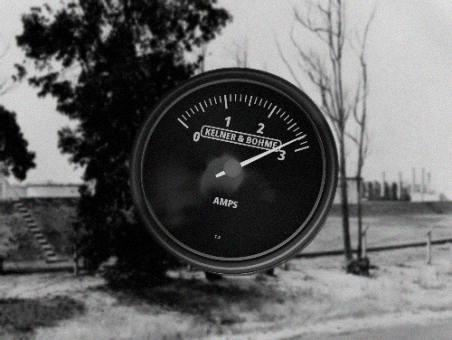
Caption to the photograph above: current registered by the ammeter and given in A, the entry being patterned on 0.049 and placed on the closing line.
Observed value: 2.8
